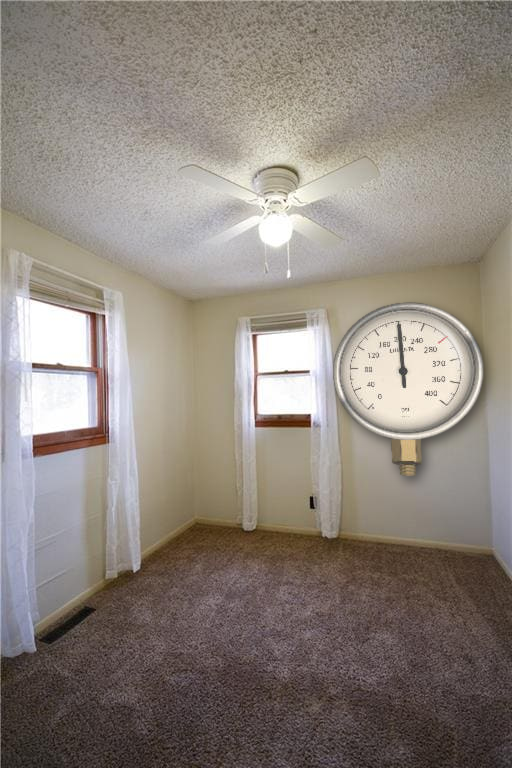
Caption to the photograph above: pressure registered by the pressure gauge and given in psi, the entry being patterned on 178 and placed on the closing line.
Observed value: 200
